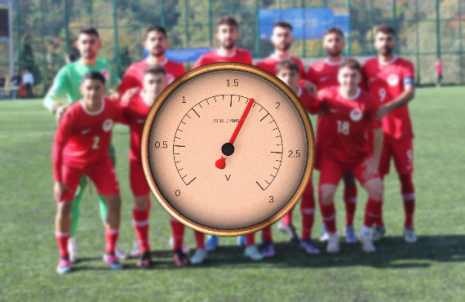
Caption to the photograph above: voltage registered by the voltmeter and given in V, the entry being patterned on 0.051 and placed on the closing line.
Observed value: 1.75
